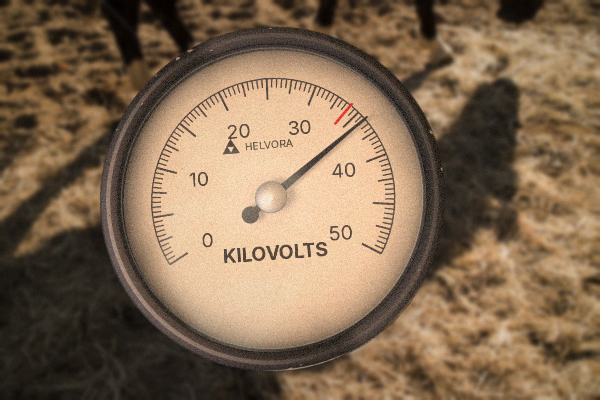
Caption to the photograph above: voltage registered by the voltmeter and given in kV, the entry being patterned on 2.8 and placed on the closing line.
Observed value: 36
